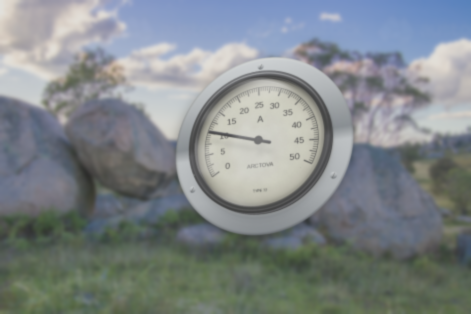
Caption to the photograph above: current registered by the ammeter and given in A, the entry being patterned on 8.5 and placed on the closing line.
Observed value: 10
